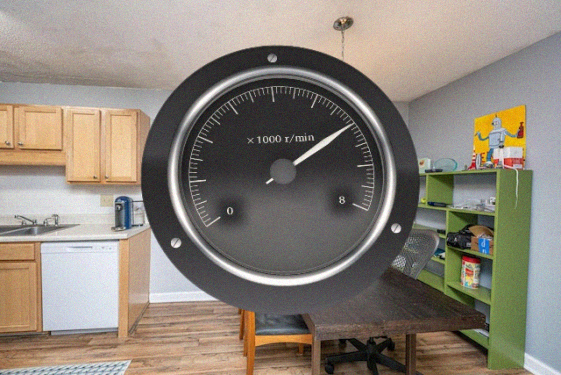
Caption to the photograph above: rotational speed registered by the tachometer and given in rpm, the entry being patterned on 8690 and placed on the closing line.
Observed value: 6000
